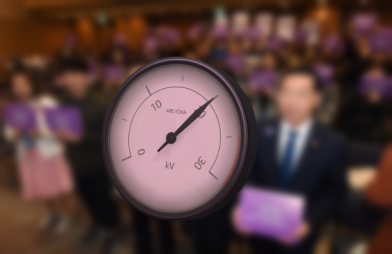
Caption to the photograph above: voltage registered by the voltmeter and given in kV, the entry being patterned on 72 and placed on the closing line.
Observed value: 20
